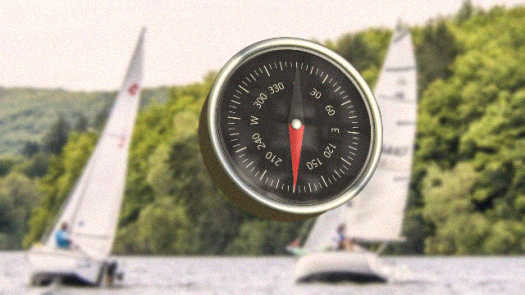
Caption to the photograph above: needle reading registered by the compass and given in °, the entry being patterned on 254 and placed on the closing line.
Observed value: 180
